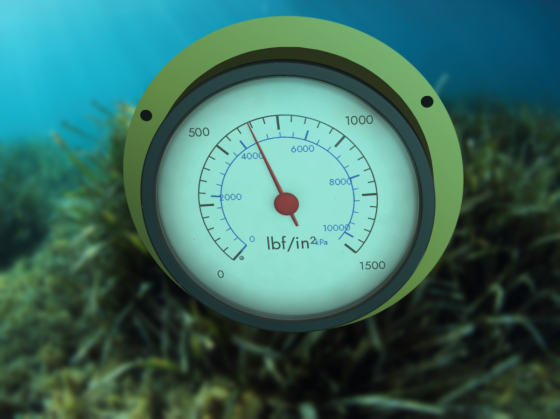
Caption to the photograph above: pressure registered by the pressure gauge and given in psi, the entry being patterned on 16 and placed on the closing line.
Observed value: 650
